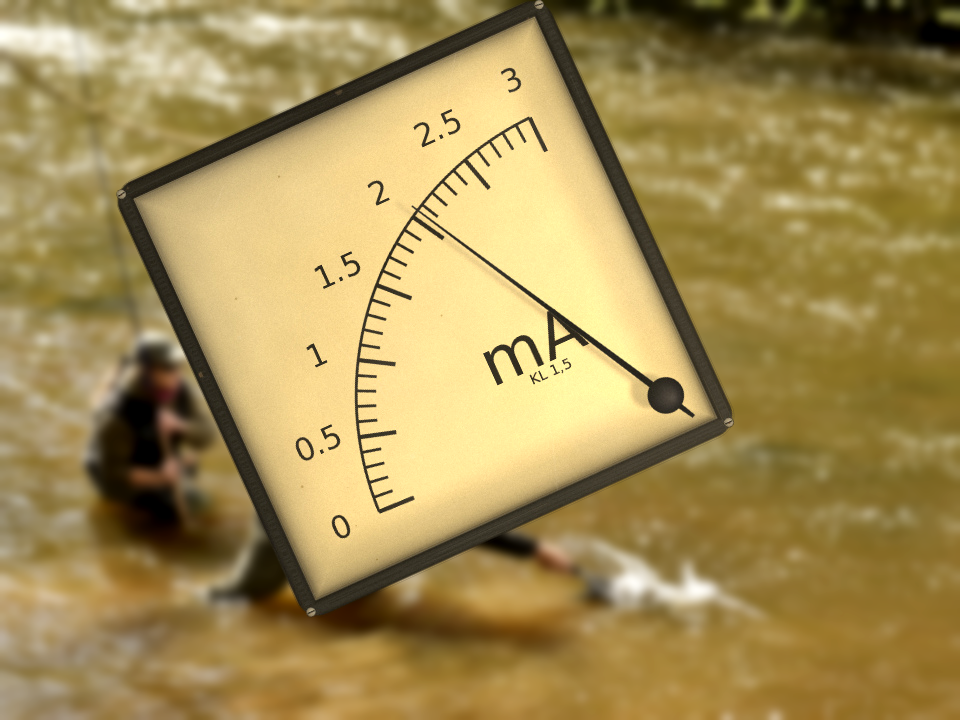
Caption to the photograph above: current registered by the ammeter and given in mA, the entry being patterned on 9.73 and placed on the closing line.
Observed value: 2.05
